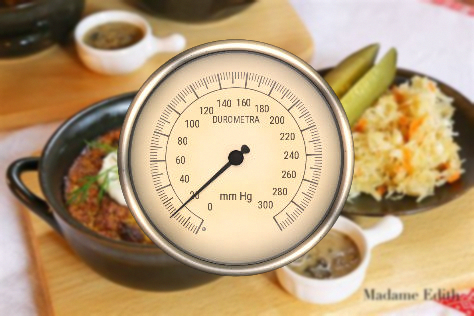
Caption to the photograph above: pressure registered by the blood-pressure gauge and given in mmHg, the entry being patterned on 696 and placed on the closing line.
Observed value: 20
